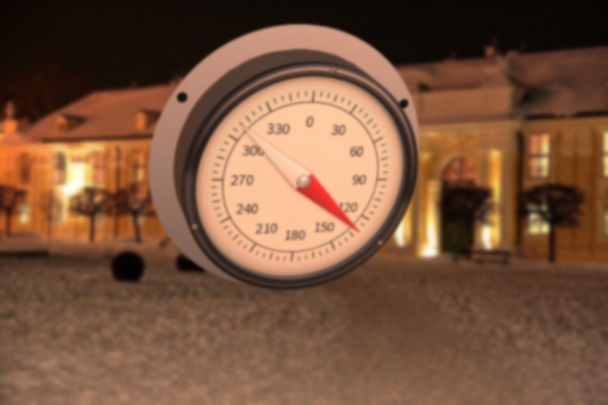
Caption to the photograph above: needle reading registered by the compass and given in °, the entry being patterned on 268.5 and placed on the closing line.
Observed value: 130
